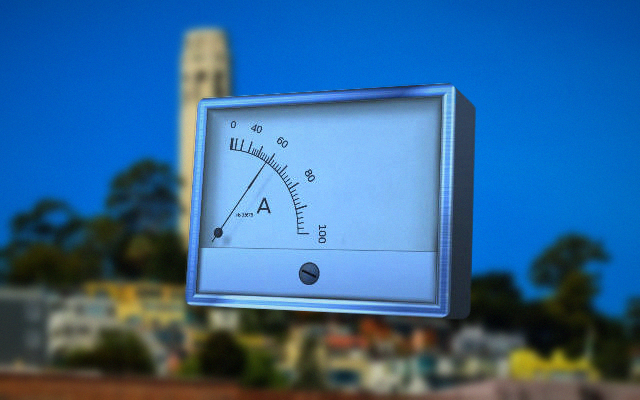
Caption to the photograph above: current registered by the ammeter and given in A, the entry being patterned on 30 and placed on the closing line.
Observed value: 60
